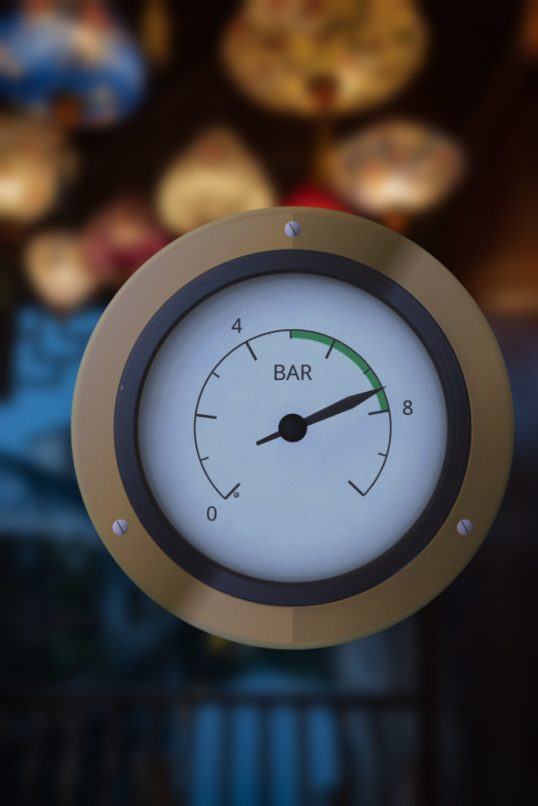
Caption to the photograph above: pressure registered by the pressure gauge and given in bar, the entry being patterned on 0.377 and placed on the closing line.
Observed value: 7.5
